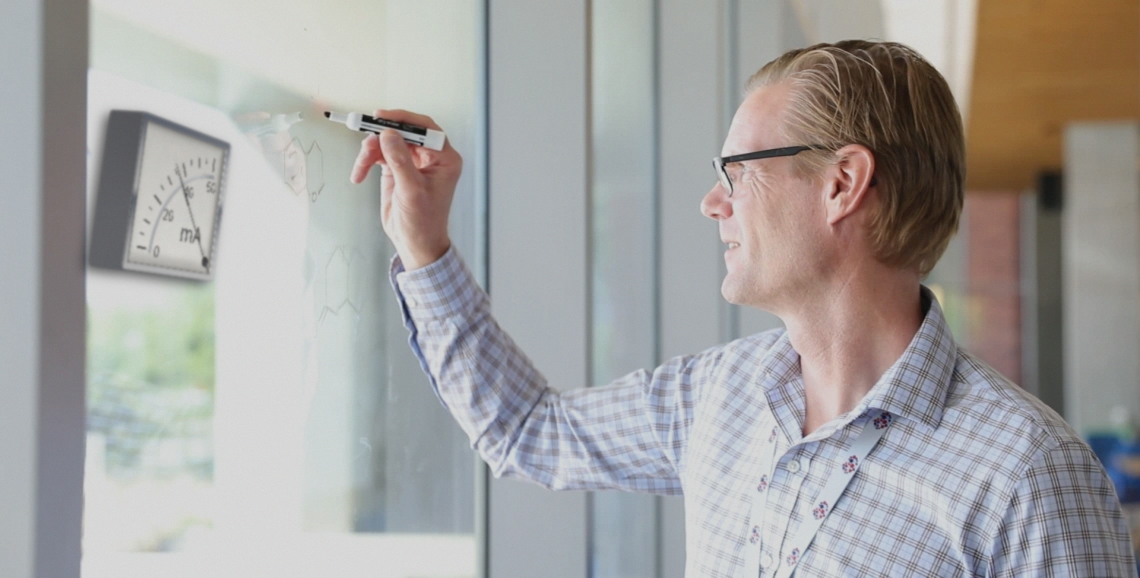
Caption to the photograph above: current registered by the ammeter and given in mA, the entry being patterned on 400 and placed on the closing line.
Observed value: 35
